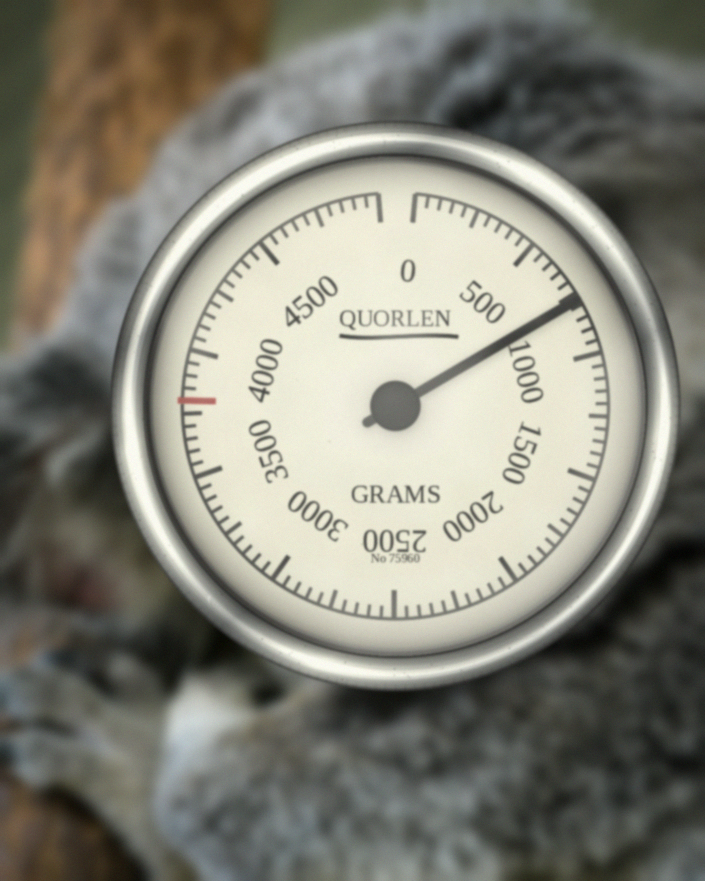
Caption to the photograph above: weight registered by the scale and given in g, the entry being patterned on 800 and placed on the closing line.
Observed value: 775
